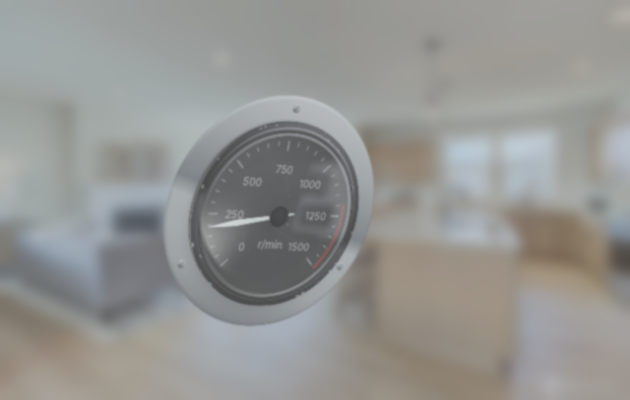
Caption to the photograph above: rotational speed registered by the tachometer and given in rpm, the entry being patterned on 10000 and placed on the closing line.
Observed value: 200
